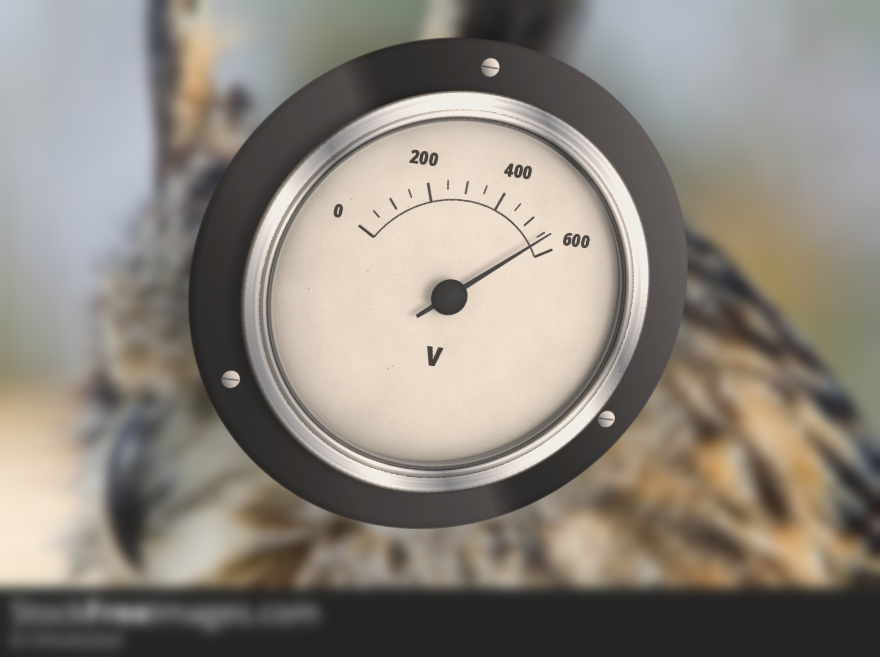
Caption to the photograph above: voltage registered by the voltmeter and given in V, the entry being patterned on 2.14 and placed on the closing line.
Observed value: 550
